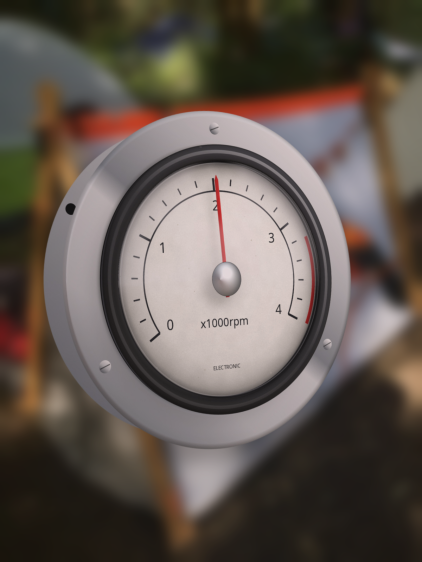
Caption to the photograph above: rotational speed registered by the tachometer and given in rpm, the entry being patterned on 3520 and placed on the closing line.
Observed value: 2000
